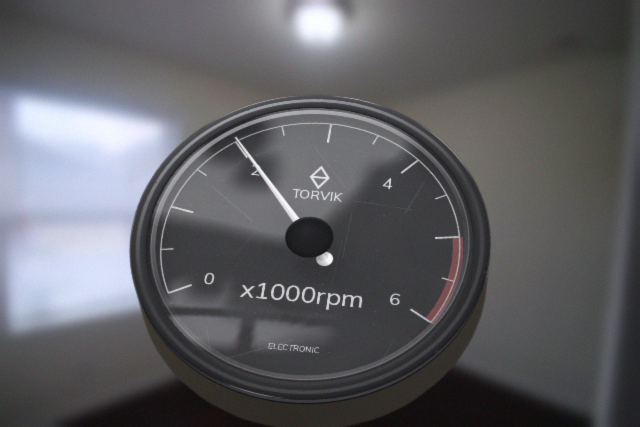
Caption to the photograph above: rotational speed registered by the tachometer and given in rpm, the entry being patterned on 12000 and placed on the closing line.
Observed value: 2000
